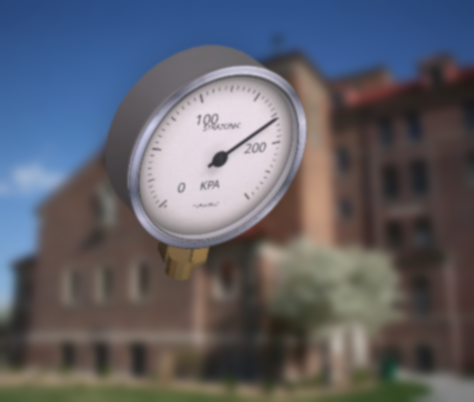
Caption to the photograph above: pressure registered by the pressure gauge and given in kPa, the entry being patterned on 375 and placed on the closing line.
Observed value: 175
